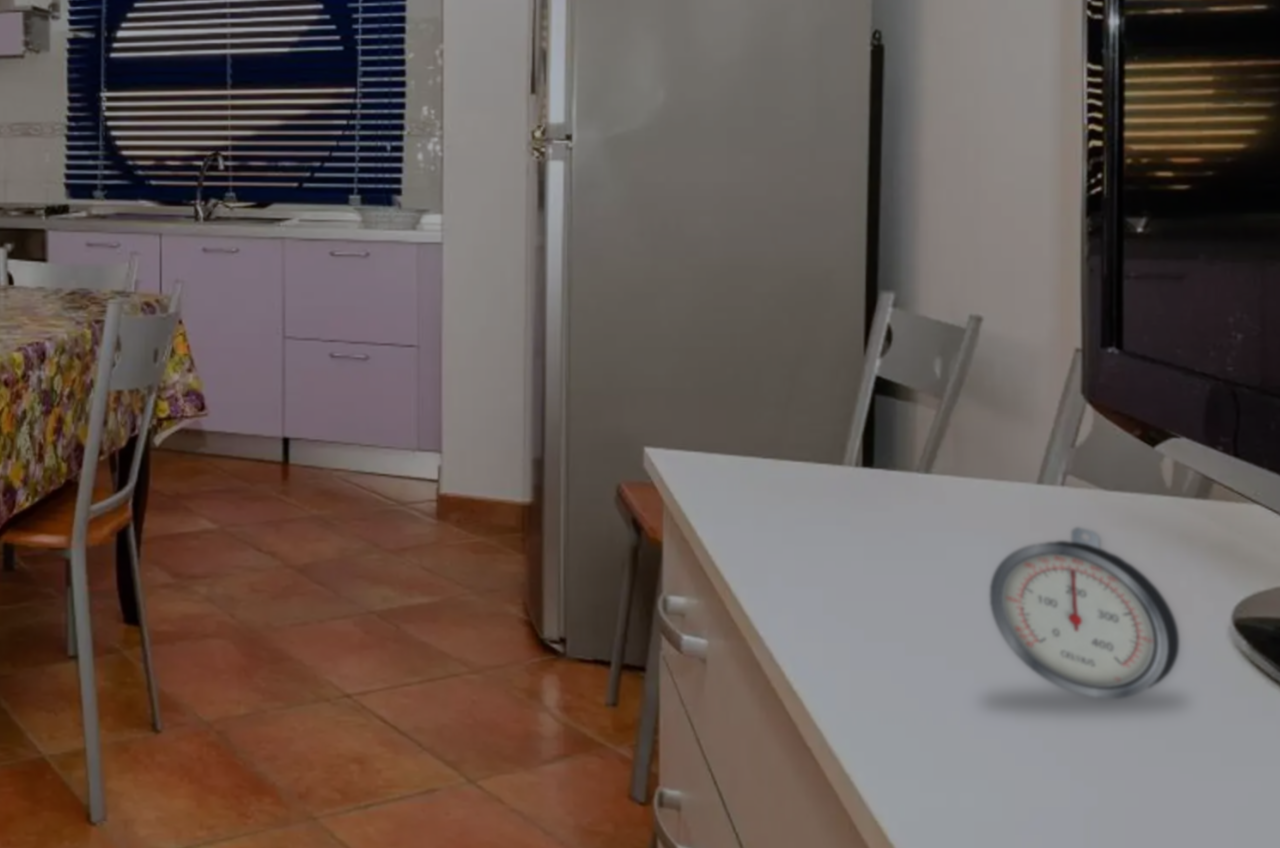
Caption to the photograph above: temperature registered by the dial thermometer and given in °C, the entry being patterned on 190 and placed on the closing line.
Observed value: 200
